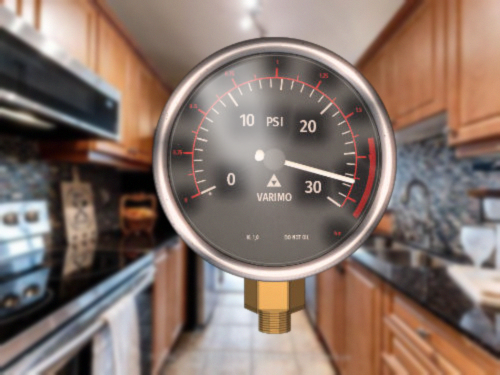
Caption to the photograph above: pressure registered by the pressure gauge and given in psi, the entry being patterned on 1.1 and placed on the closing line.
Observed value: 27.5
